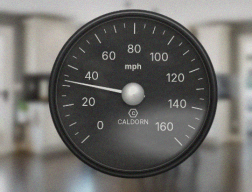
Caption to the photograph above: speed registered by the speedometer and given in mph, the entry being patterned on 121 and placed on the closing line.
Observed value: 32.5
